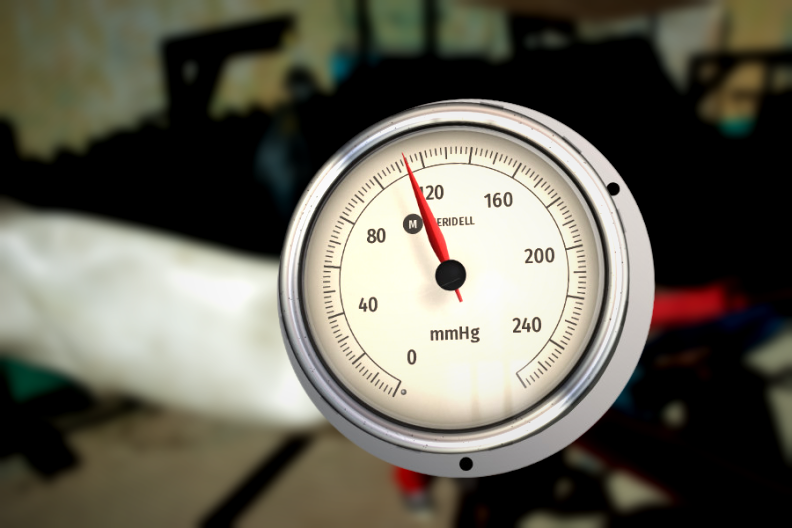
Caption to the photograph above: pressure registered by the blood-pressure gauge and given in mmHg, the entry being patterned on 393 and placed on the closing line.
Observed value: 114
